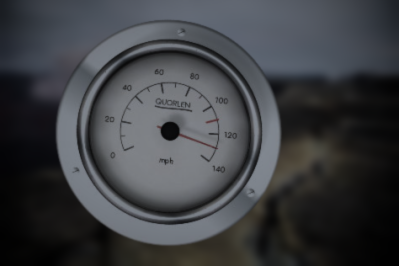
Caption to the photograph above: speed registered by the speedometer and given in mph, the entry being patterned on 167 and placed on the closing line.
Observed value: 130
